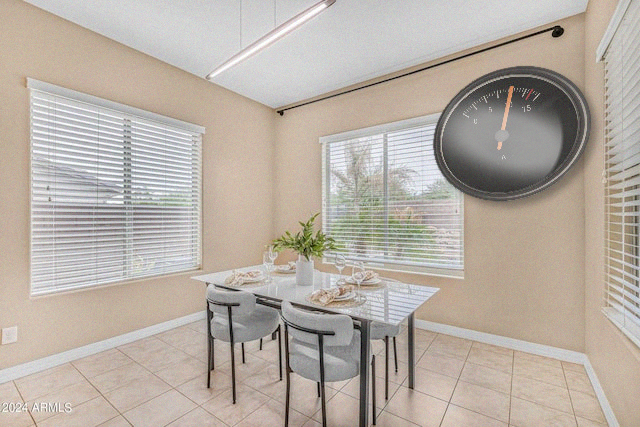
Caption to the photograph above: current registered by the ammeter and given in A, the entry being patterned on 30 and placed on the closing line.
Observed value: 10
